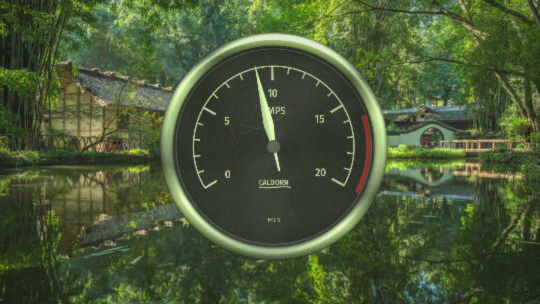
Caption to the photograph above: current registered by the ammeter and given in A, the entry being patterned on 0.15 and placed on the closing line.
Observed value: 9
